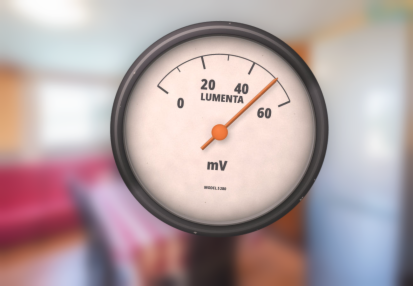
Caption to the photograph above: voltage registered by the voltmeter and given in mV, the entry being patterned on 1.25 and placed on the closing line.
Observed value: 50
